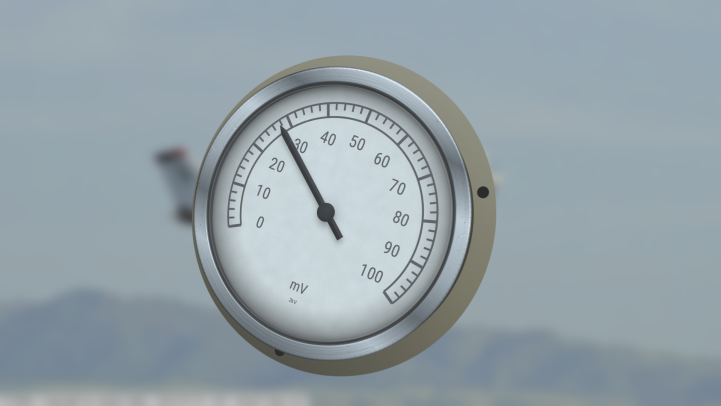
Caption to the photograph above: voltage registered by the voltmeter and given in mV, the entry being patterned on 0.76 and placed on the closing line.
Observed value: 28
